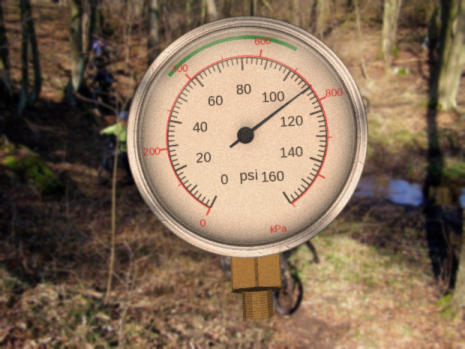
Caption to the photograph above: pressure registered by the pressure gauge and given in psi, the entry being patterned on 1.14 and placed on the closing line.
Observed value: 110
